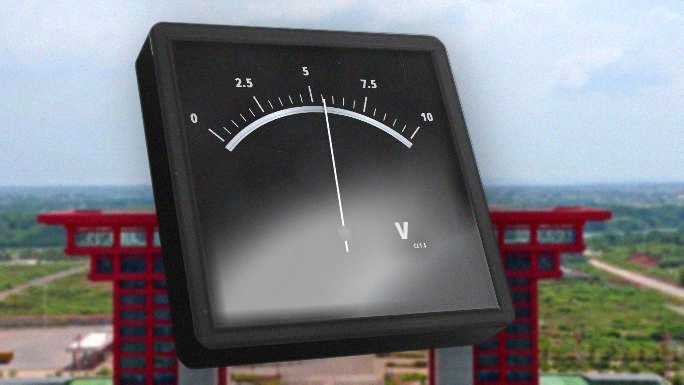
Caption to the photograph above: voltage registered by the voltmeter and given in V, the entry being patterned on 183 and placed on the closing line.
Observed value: 5.5
